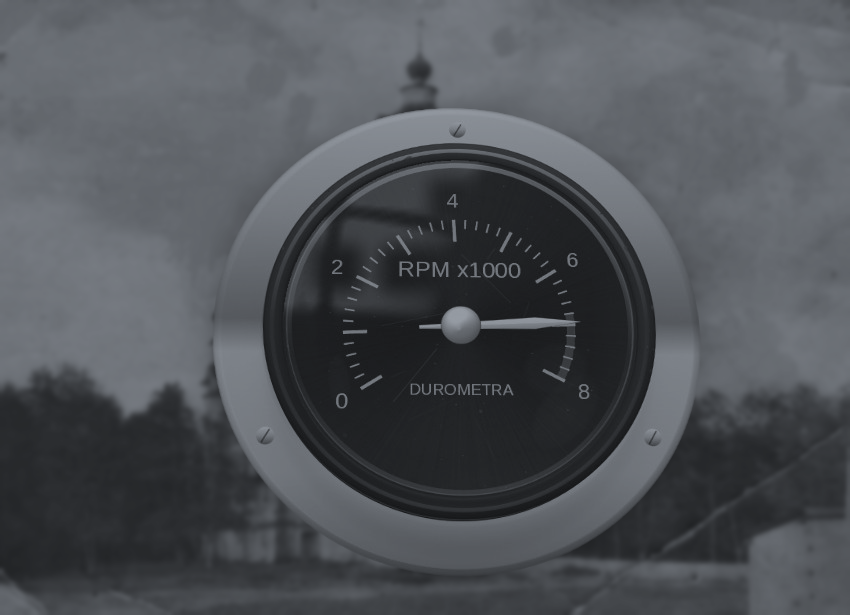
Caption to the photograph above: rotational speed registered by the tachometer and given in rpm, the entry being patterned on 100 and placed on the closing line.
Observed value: 7000
